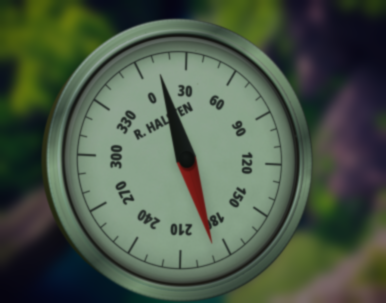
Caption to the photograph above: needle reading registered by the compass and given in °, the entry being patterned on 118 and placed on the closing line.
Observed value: 190
